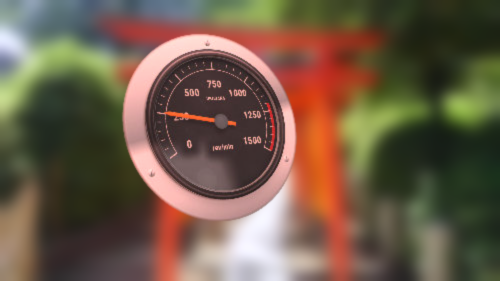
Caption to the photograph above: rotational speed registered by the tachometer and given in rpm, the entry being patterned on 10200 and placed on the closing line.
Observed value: 250
